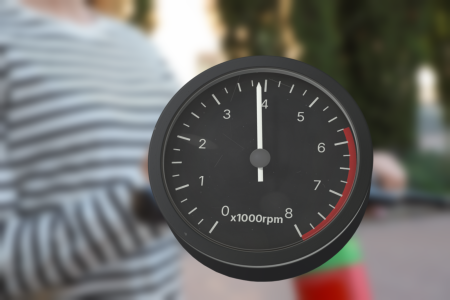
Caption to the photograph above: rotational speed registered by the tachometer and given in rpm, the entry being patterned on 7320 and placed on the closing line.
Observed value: 3875
